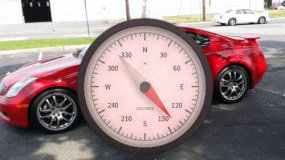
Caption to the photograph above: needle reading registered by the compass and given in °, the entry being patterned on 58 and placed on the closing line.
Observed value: 140
